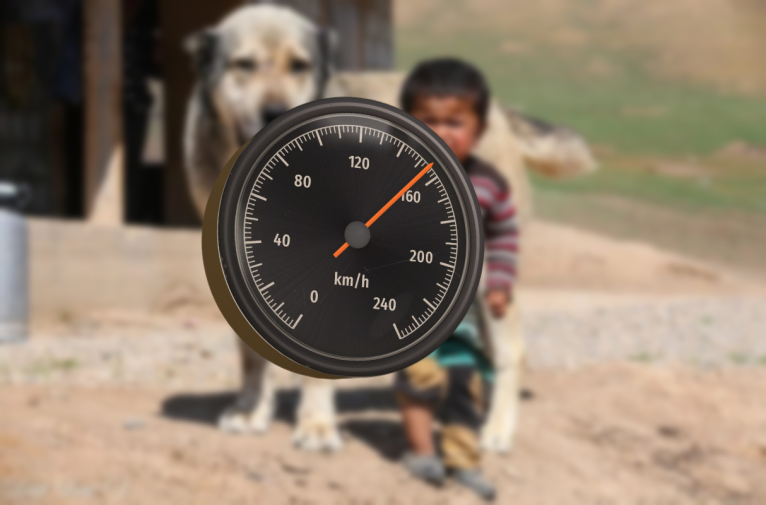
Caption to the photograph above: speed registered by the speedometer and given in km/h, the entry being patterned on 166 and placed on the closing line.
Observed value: 154
